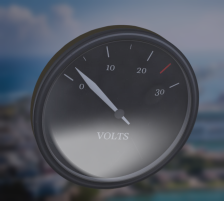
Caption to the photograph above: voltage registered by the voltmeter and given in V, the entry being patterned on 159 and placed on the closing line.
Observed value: 2.5
